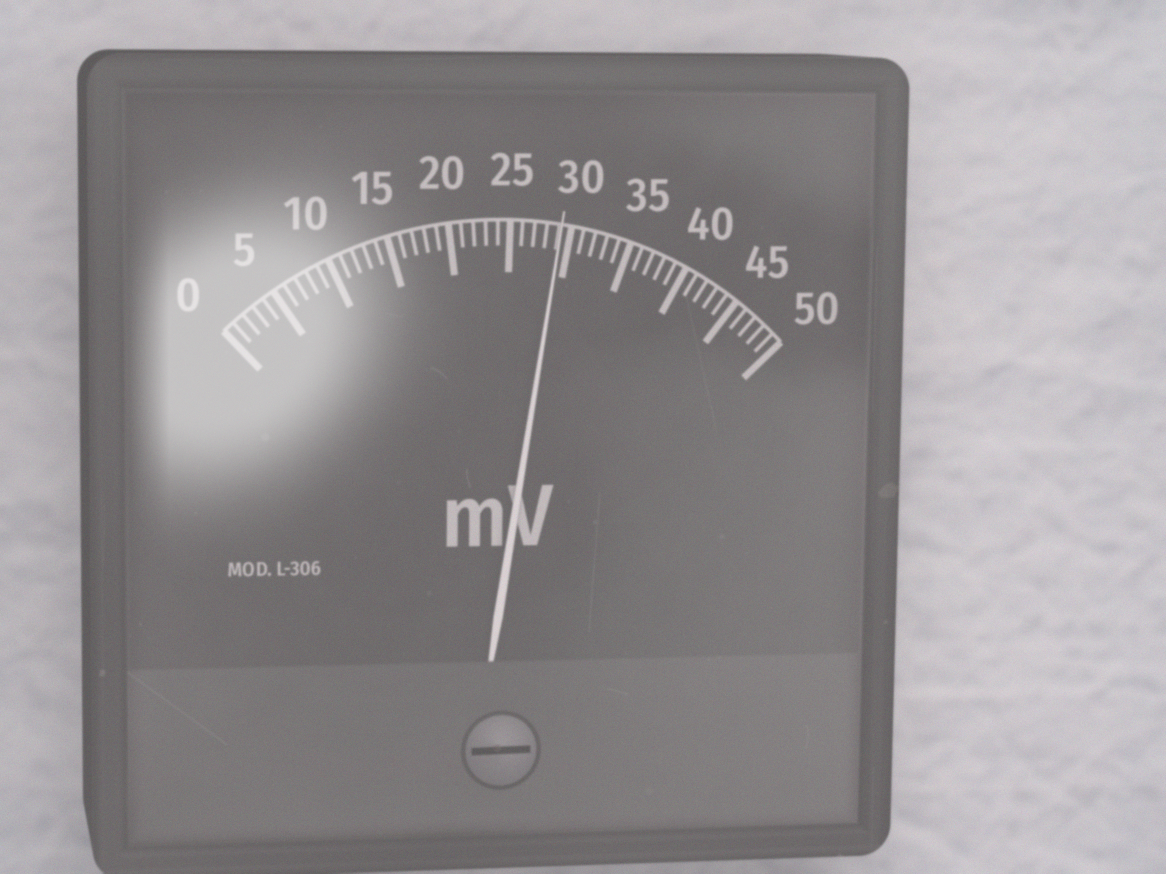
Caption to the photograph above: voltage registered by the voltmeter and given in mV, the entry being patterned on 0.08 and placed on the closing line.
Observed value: 29
